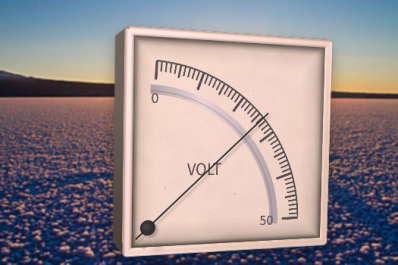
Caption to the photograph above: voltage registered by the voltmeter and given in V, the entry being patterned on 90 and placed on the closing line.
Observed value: 26
